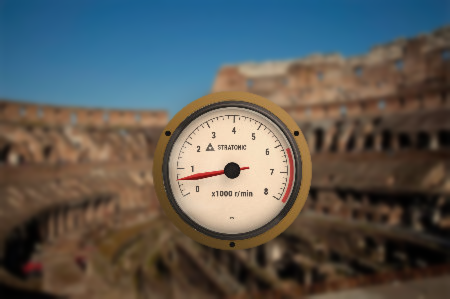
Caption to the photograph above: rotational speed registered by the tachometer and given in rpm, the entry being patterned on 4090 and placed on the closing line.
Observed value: 600
